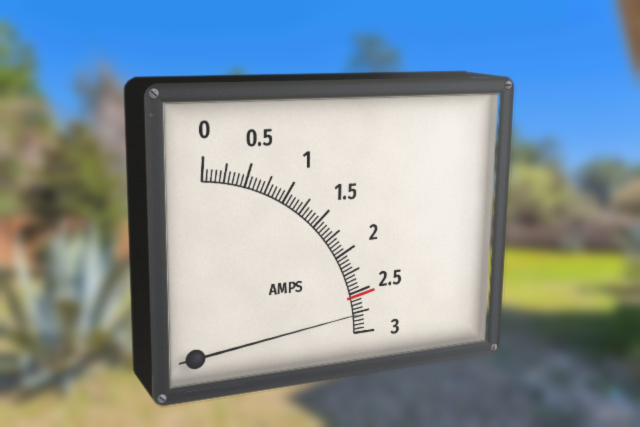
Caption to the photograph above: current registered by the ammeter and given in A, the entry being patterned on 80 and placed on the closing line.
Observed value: 2.75
